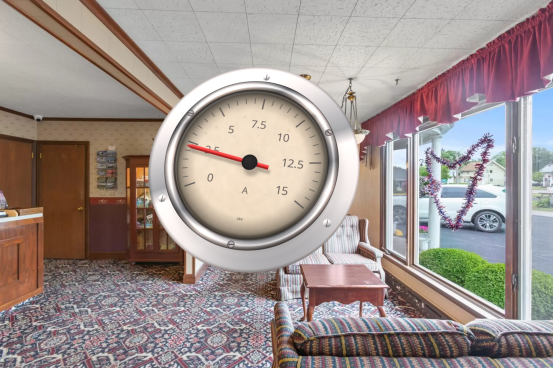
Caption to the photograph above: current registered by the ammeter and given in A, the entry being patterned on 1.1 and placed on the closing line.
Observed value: 2.25
